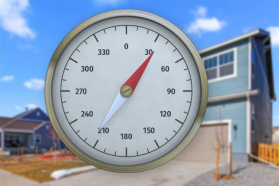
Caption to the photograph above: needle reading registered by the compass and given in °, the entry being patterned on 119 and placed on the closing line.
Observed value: 35
